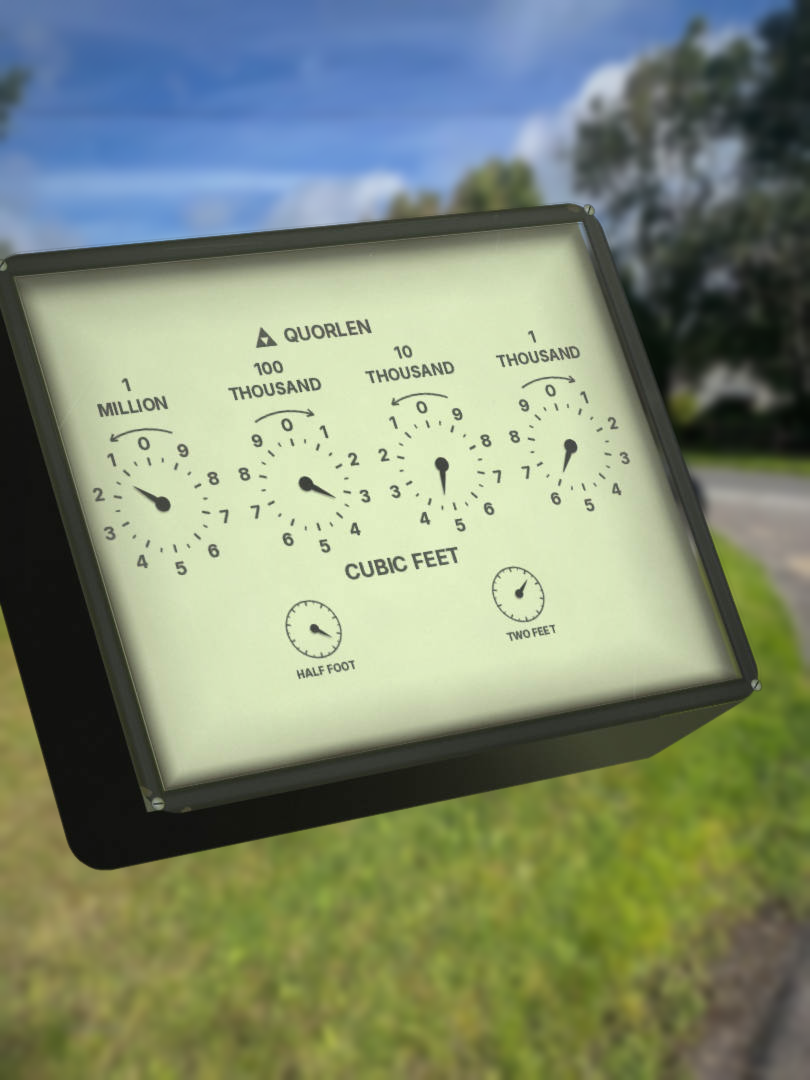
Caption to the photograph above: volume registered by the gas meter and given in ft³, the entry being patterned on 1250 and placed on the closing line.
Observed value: 134600
